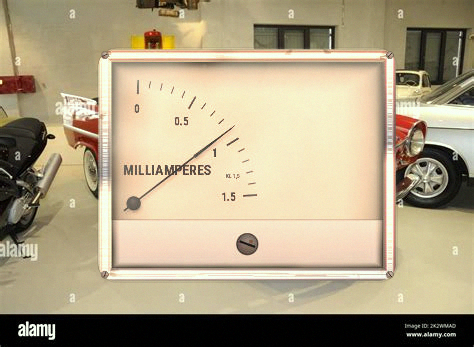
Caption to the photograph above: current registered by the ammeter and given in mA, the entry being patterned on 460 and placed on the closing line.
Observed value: 0.9
